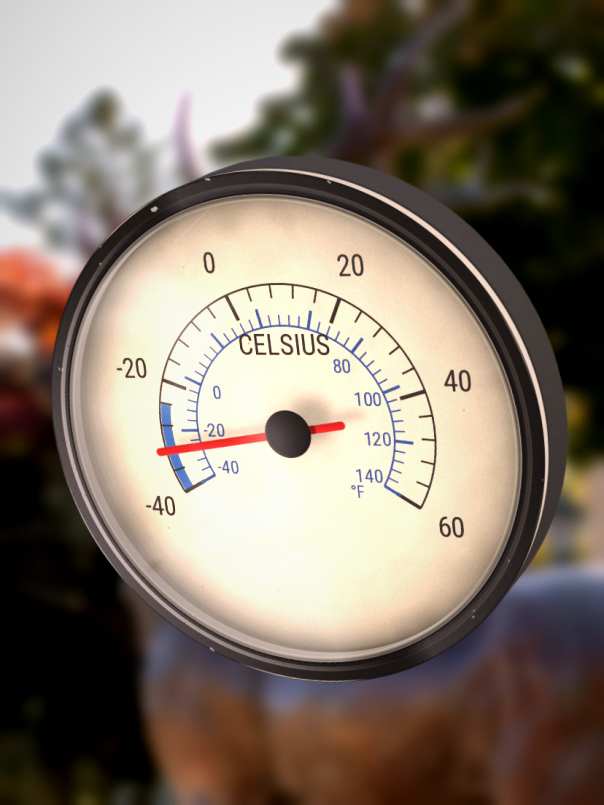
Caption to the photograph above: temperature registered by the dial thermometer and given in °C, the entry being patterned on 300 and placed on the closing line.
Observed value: -32
